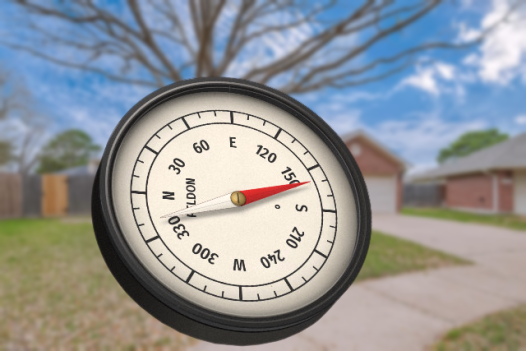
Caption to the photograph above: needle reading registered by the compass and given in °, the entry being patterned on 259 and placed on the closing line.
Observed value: 160
